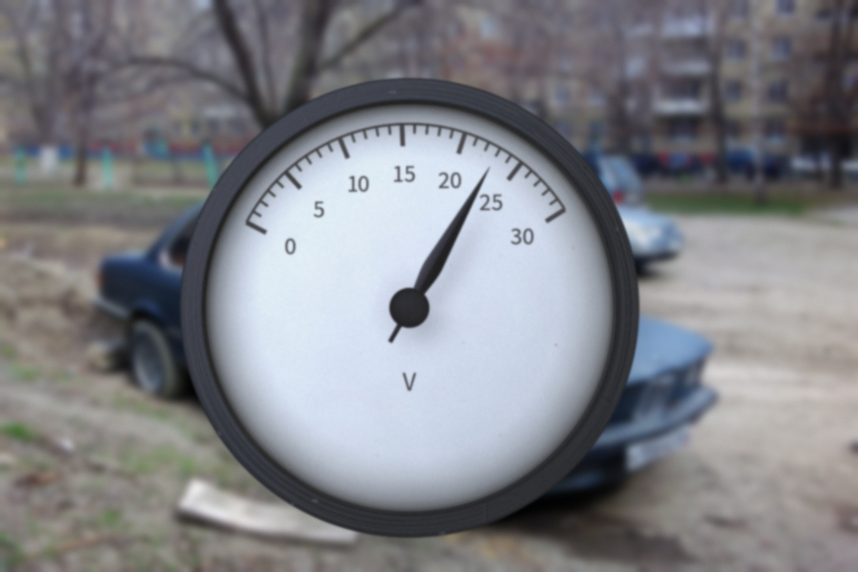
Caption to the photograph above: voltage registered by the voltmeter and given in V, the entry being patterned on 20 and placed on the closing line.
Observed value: 23
